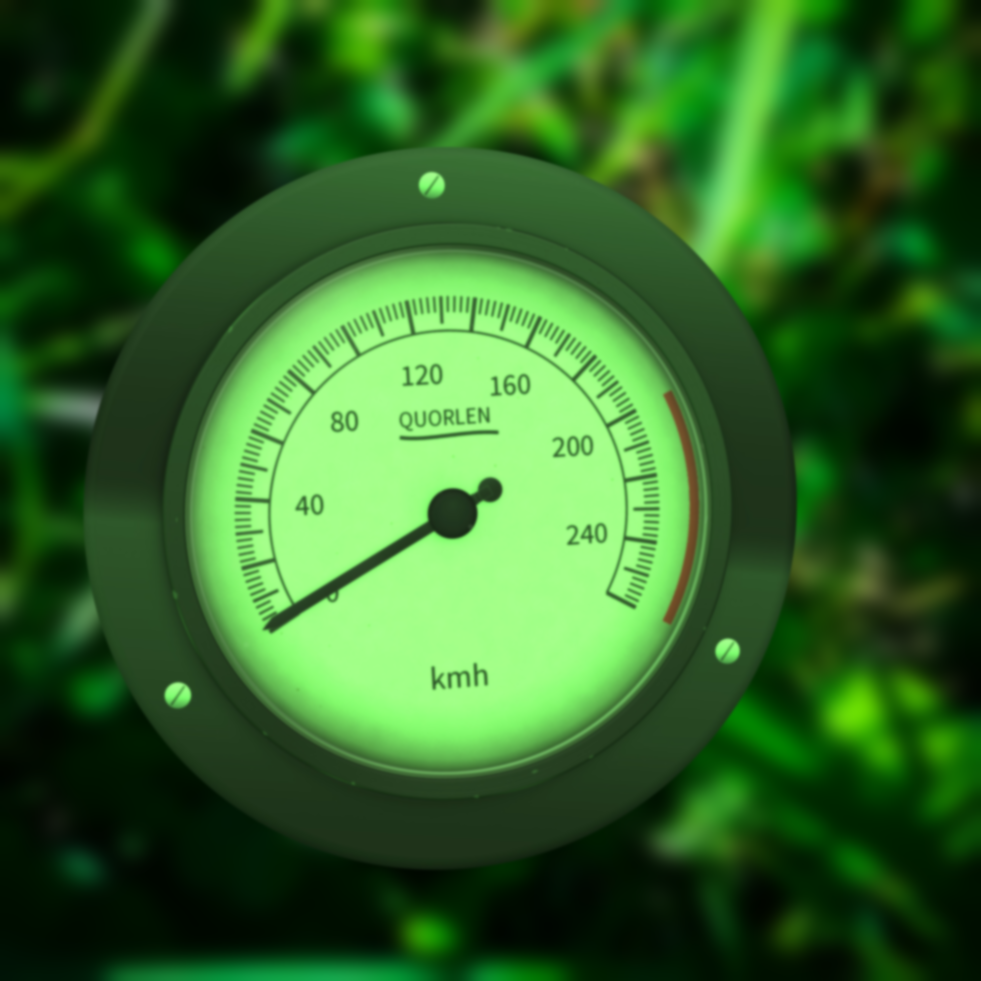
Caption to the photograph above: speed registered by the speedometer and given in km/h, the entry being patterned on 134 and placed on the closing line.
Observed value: 2
